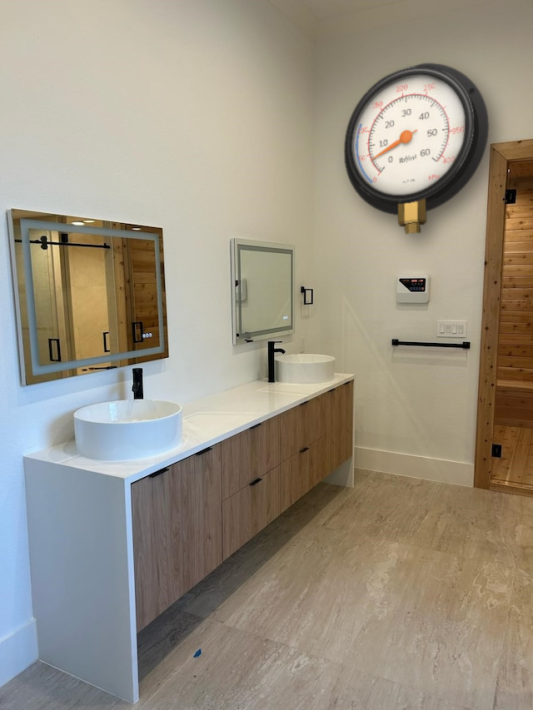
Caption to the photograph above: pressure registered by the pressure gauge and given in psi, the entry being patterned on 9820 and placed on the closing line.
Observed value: 5
